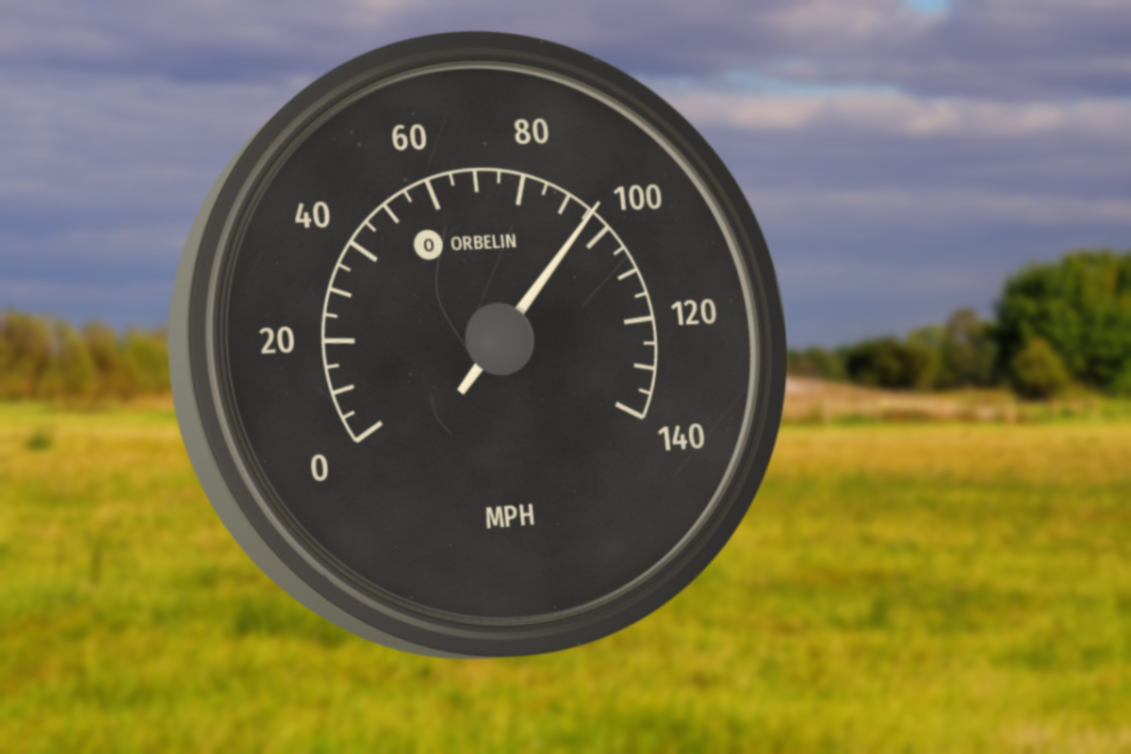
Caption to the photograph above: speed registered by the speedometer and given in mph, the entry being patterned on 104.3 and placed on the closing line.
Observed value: 95
